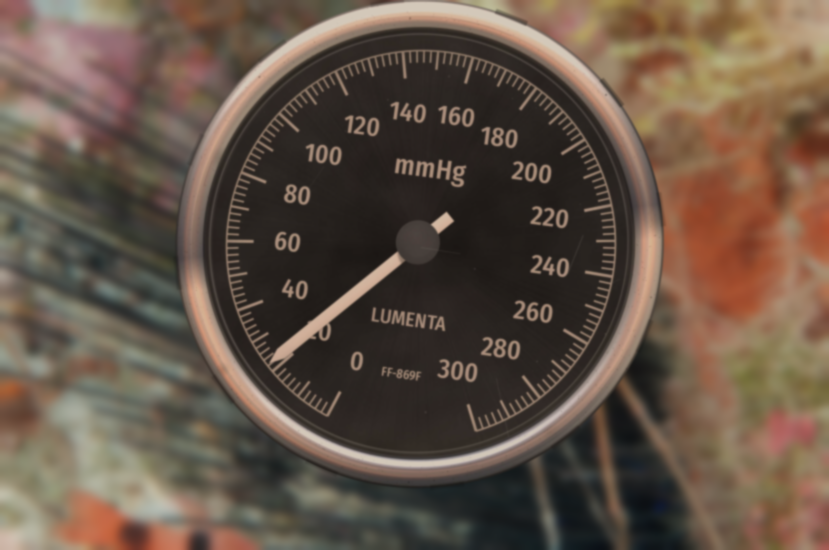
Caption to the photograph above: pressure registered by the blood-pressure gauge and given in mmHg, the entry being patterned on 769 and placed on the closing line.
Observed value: 22
